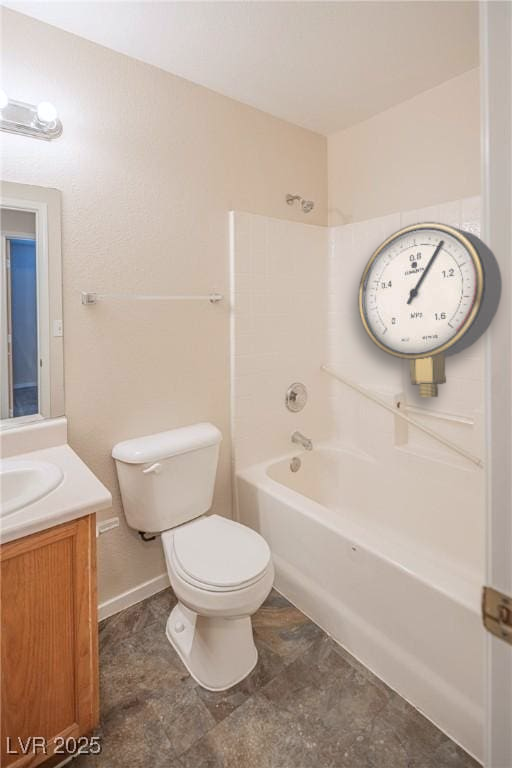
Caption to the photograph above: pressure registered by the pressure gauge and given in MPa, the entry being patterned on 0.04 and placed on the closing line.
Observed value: 1
